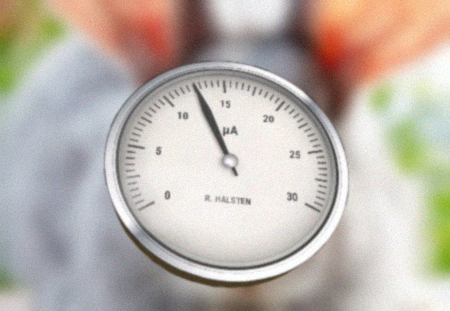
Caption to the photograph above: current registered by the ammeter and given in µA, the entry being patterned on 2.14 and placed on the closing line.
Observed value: 12.5
